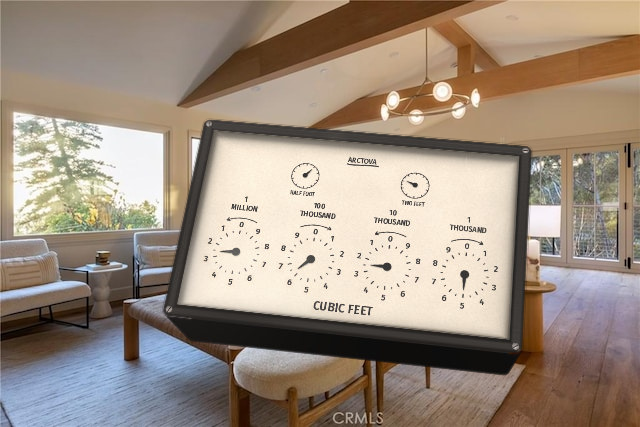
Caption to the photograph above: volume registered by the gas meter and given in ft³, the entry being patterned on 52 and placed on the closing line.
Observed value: 262500
